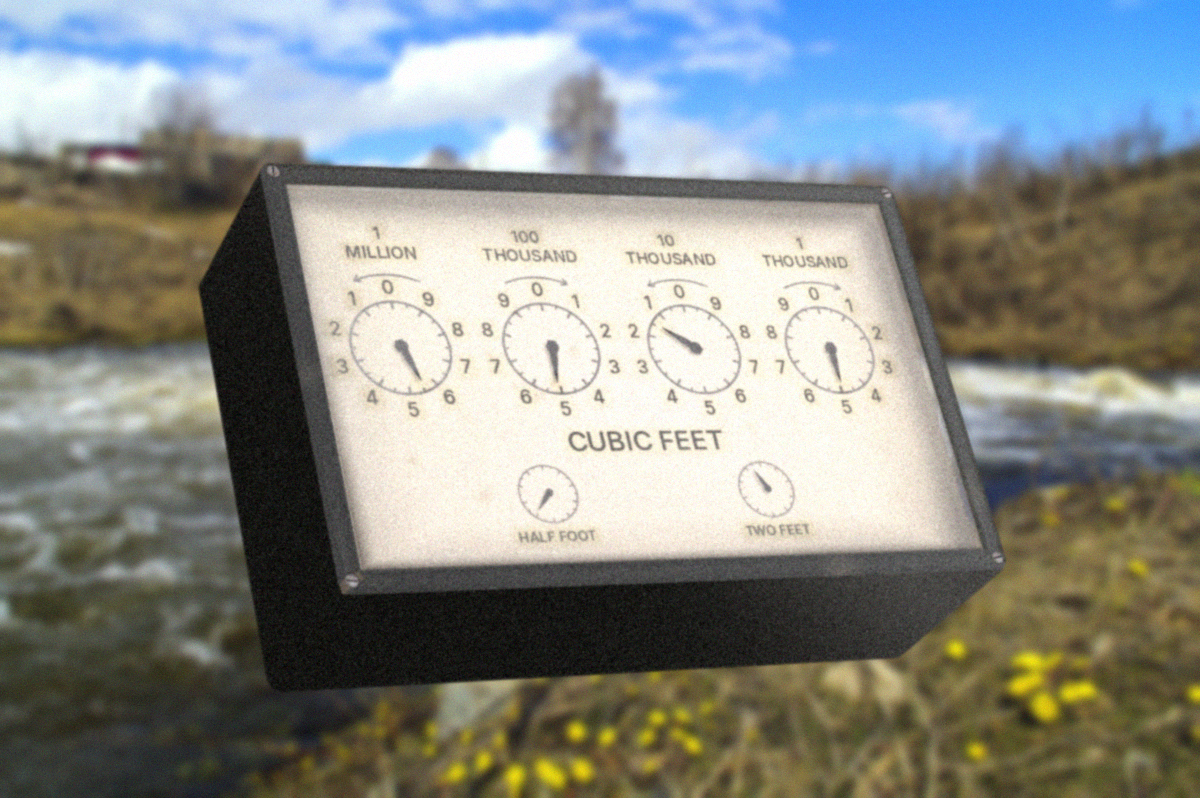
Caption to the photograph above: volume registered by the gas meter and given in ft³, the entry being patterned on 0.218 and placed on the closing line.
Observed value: 551500
